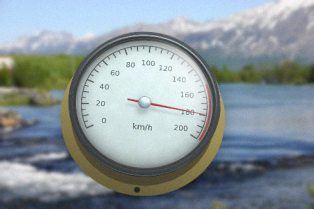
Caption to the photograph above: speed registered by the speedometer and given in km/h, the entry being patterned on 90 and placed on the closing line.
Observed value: 180
